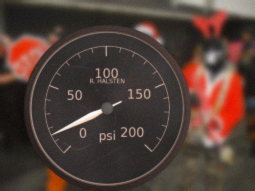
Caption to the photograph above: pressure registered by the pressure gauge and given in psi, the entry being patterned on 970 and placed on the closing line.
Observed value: 15
